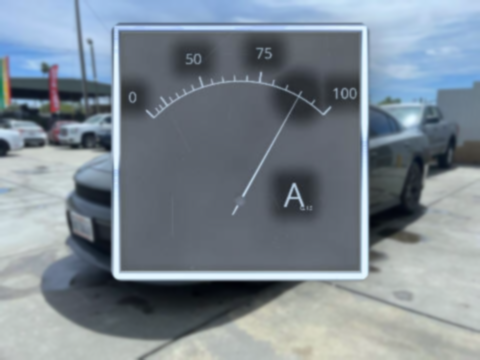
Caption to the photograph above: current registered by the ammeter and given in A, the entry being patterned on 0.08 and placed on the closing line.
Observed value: 90
